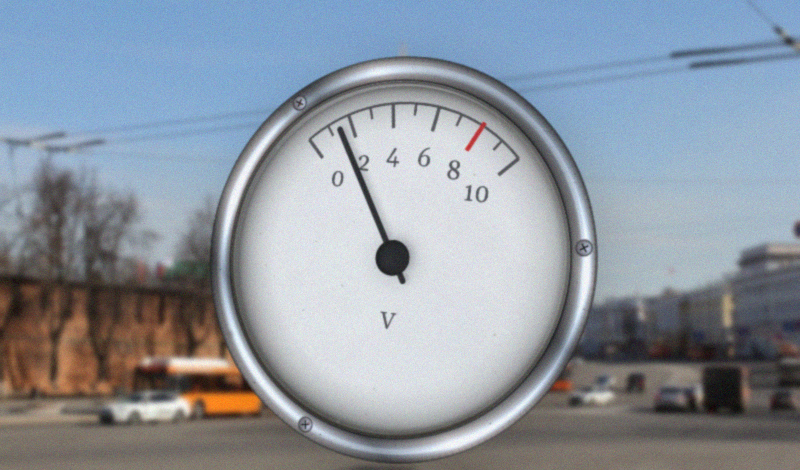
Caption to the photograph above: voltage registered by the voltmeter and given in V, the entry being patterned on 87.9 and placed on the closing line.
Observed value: 1.5
